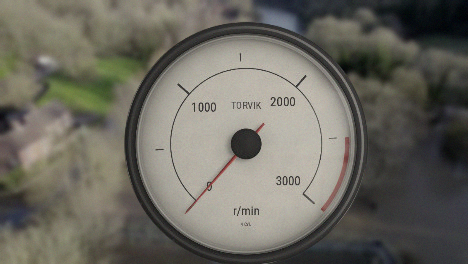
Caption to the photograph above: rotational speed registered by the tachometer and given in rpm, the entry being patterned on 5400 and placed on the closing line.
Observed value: 0
